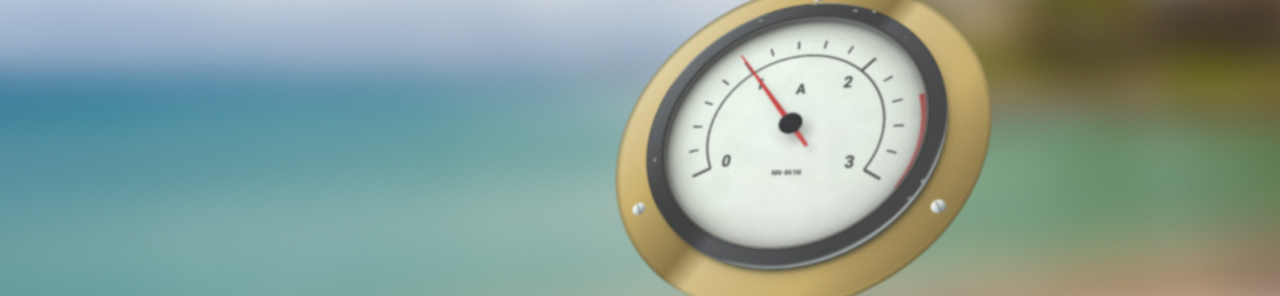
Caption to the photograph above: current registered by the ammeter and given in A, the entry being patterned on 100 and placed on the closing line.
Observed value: 1
